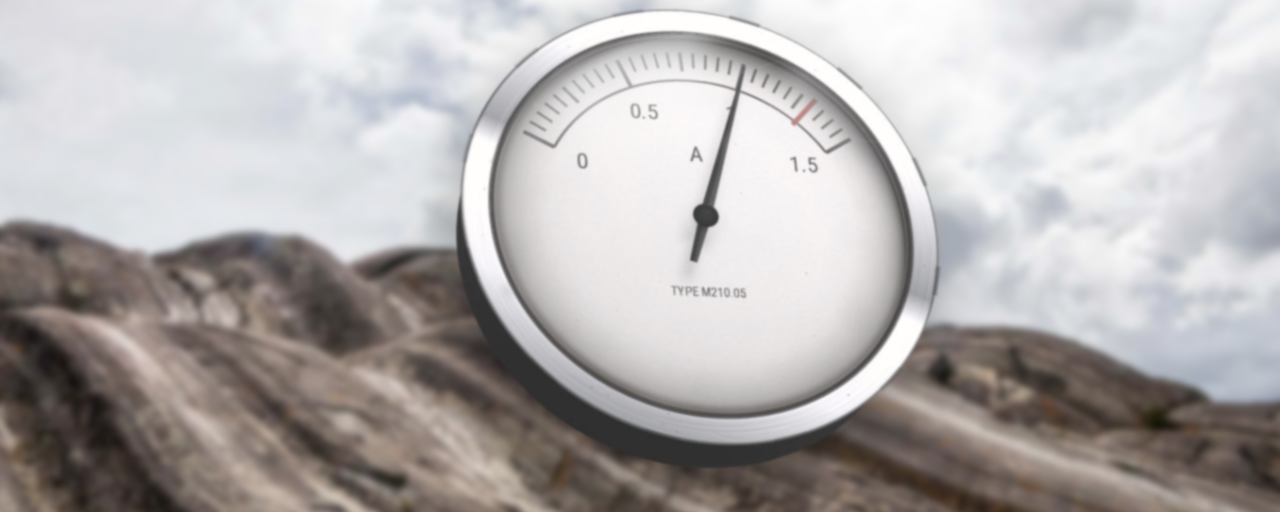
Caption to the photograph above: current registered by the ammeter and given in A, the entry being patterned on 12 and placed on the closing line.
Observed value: 1
